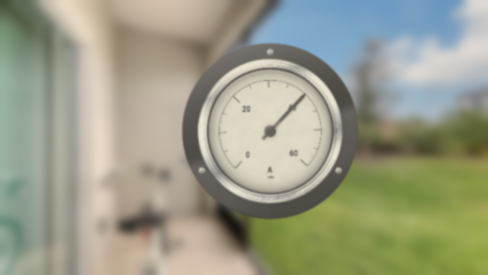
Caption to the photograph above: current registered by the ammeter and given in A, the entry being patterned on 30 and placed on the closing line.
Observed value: 40
